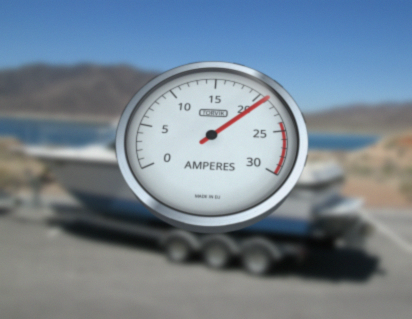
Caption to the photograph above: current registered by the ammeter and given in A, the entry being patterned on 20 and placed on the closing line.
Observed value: 21
